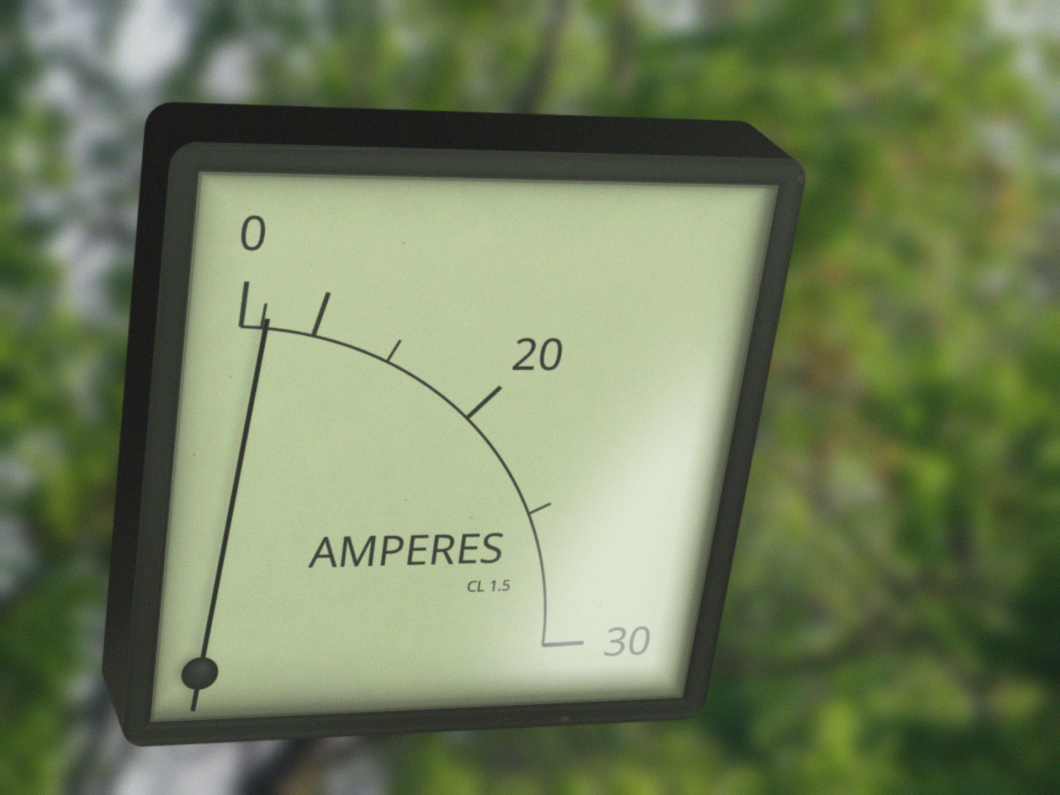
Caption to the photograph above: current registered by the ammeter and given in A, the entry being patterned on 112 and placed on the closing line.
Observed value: 5
